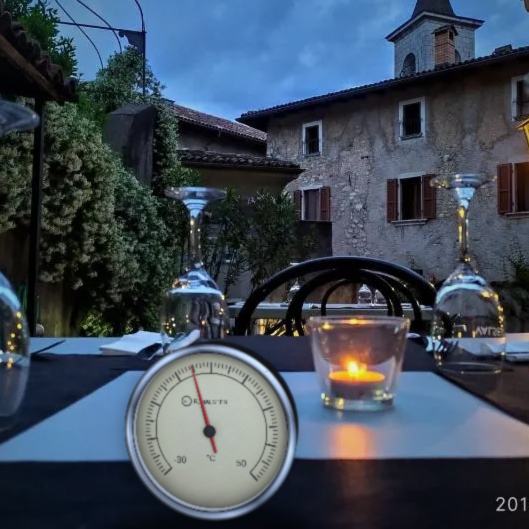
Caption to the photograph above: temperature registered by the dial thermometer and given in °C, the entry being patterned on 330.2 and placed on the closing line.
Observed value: 5
